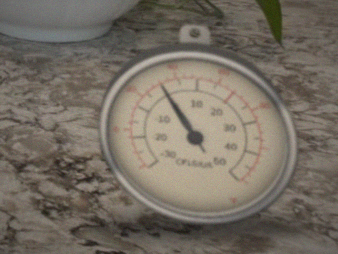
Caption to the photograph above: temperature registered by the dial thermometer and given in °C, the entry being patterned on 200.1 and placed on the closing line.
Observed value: 0
